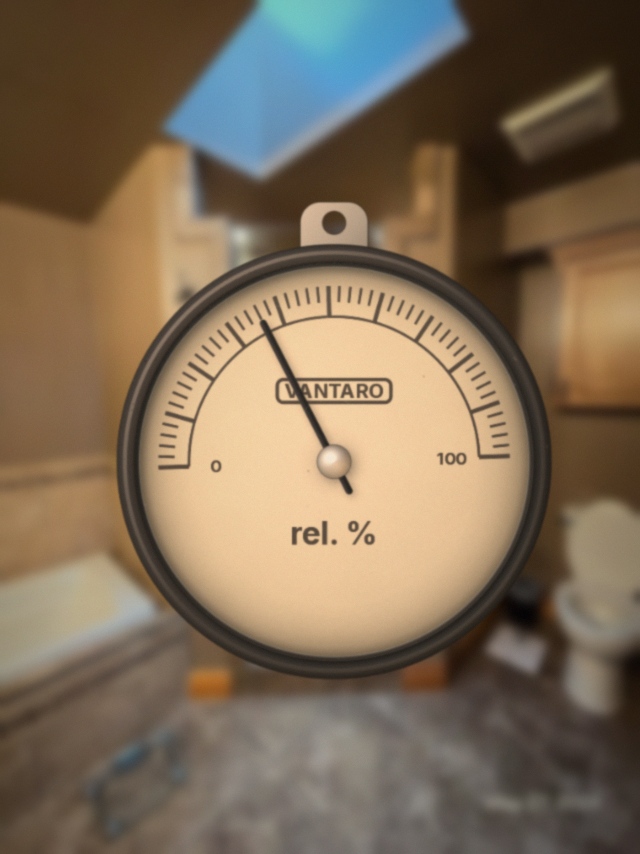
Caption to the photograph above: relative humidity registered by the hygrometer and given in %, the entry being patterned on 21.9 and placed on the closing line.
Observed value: 36
